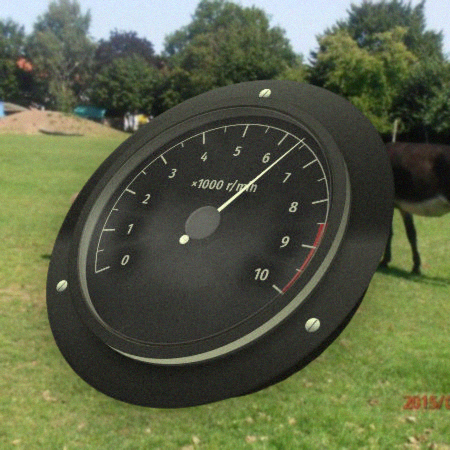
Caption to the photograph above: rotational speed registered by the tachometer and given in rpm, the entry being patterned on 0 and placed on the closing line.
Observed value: 6500
